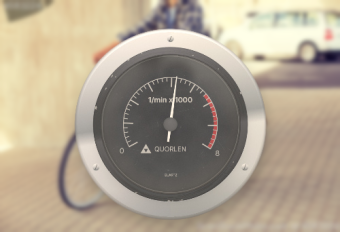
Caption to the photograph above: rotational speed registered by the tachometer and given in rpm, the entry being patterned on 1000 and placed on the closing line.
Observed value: 4200
